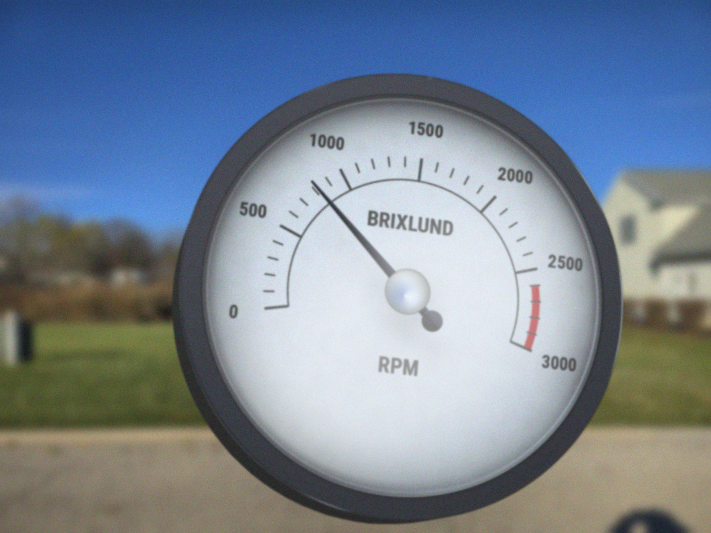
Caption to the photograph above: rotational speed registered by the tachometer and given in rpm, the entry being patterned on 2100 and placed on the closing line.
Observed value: 800
